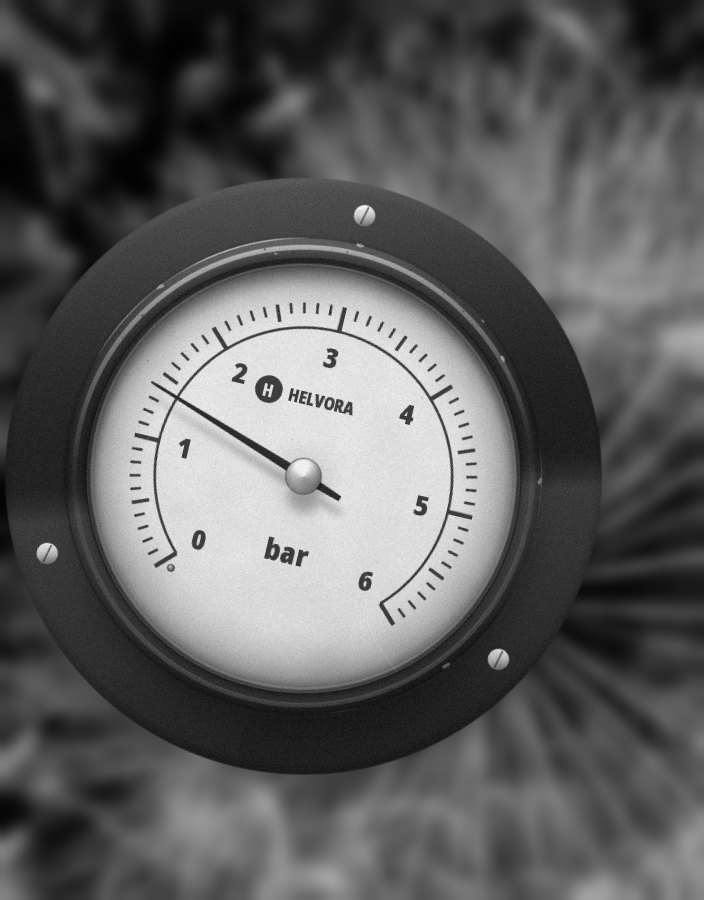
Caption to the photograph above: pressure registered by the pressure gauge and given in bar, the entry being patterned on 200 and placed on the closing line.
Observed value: 1.4
